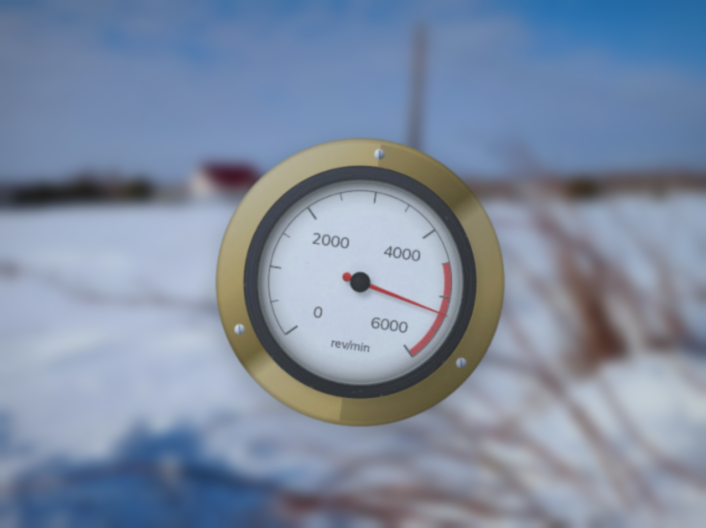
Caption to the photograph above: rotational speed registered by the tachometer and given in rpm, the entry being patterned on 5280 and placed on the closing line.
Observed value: 5250
